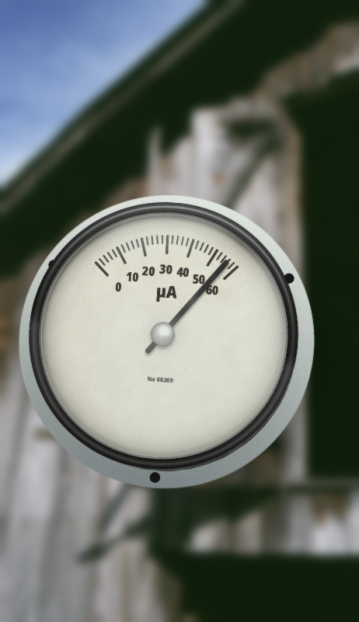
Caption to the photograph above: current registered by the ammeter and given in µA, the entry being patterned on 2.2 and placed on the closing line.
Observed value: 56
